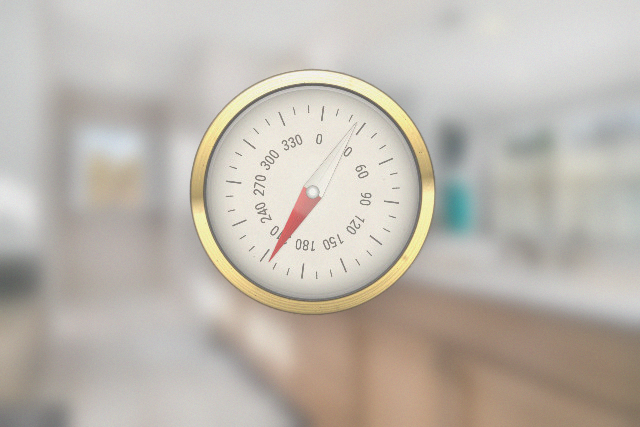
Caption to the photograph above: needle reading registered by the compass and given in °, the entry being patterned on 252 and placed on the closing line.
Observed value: 205
